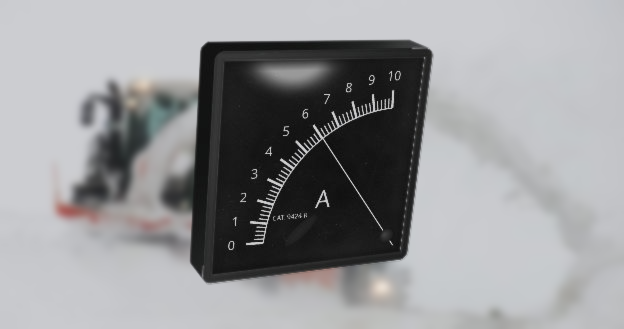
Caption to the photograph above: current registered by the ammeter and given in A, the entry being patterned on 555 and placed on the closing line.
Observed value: 6
